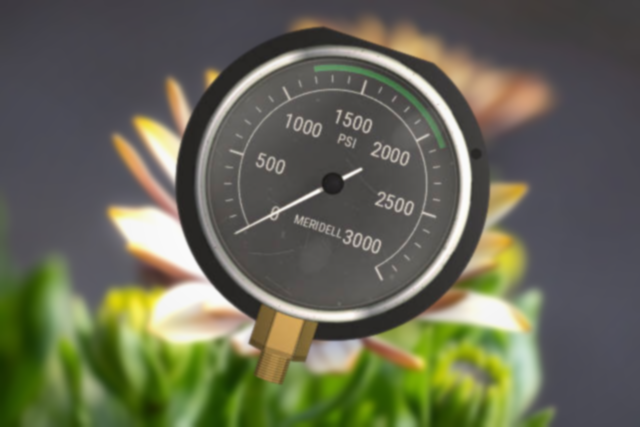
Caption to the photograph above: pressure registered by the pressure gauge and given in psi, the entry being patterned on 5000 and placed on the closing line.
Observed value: 0
